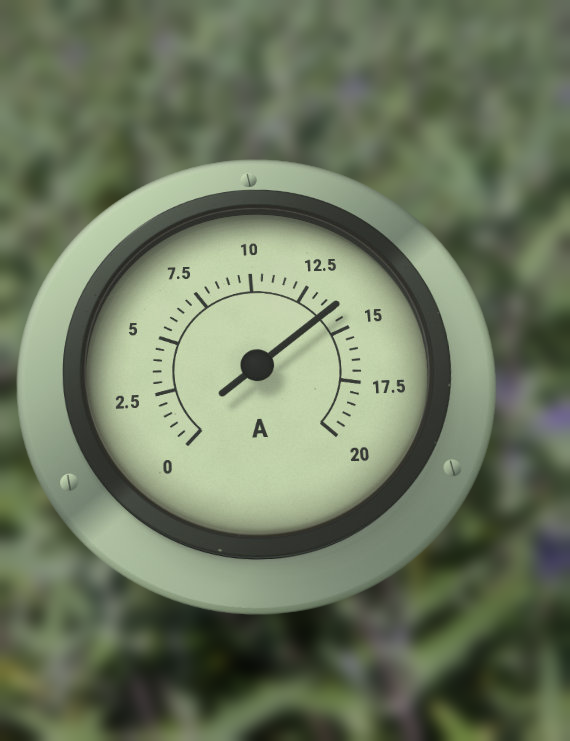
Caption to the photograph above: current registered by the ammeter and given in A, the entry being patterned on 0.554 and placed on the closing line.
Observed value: 14
